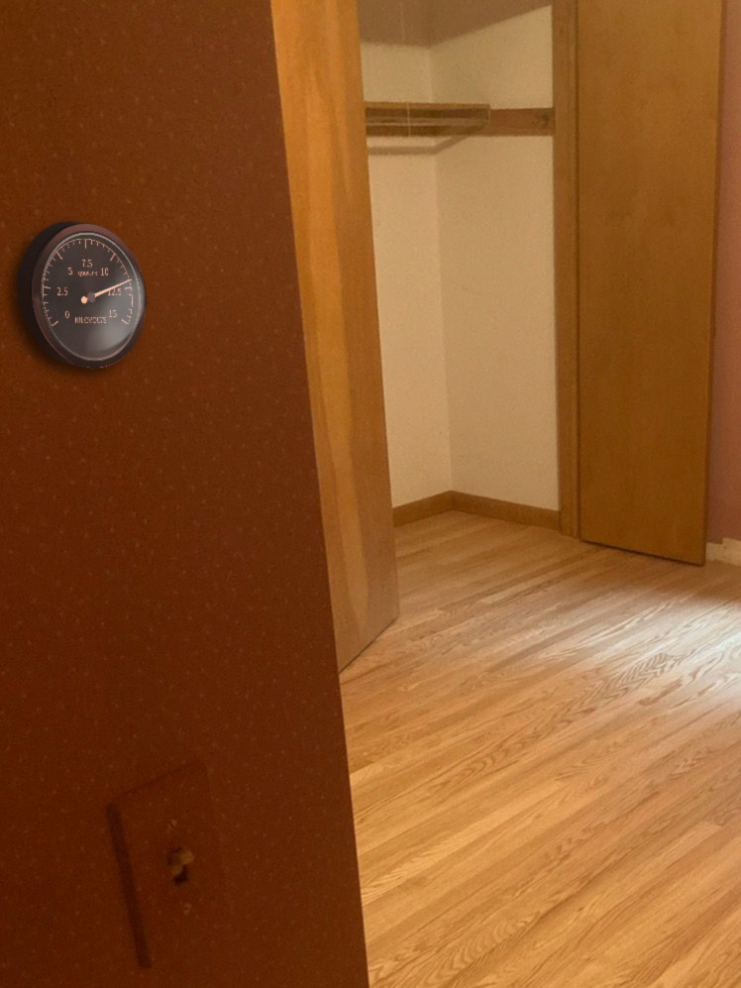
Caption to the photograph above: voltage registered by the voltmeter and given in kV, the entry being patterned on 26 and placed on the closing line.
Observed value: 12
